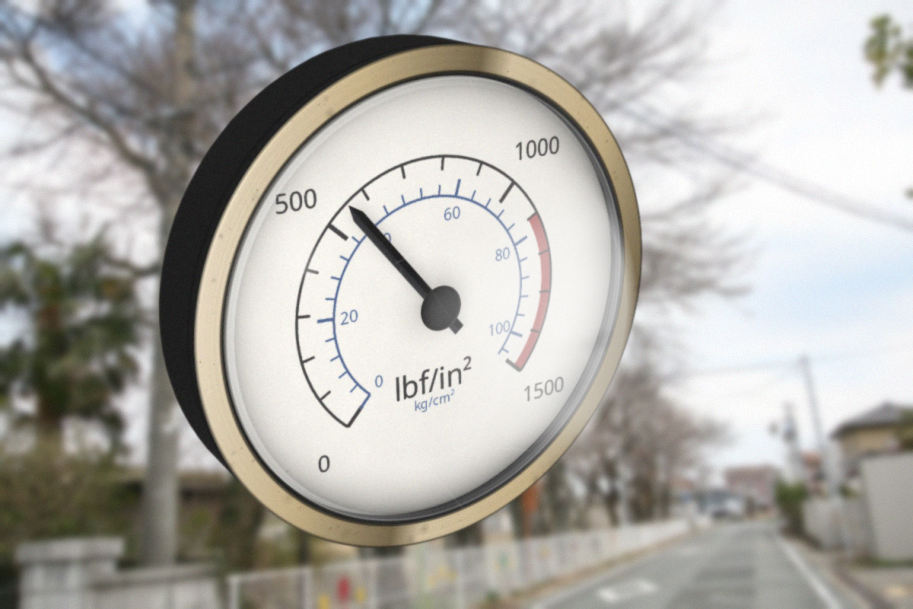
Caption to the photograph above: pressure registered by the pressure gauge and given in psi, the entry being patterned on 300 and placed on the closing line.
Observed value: 550
